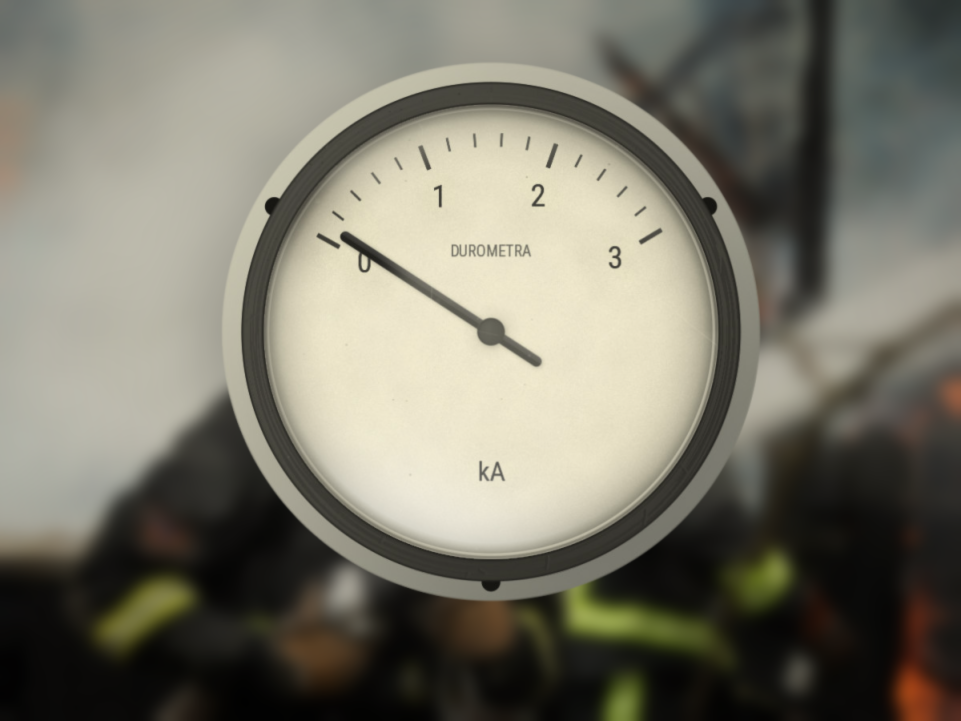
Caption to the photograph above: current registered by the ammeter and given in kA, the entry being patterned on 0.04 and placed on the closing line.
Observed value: 0.1
